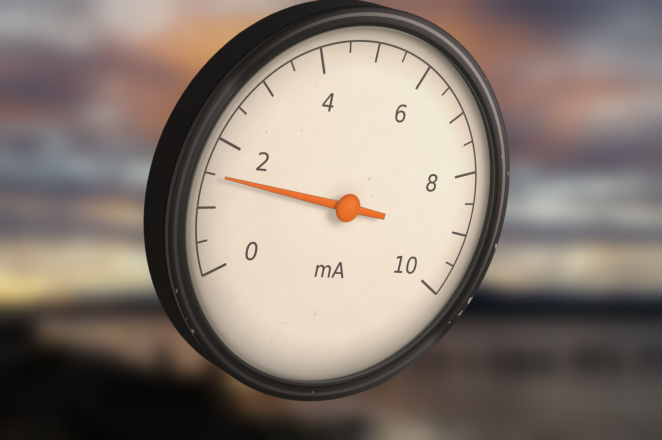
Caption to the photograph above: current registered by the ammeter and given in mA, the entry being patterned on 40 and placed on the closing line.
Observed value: 1.5
